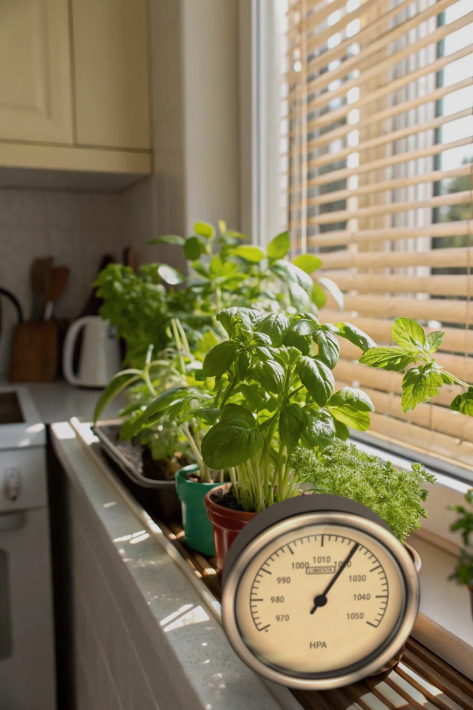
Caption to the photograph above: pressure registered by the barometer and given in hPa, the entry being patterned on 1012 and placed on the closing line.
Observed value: 1020
